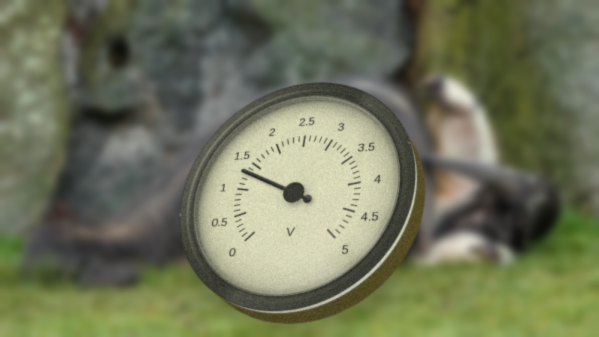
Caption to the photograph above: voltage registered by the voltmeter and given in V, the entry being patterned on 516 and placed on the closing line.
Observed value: 1.3
